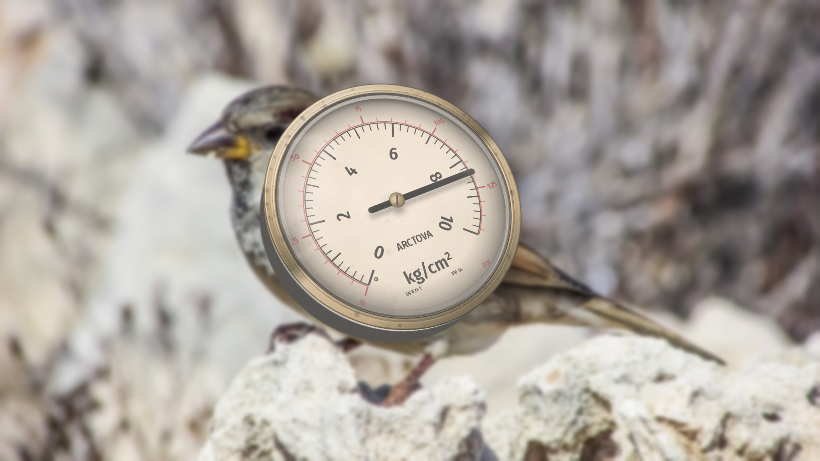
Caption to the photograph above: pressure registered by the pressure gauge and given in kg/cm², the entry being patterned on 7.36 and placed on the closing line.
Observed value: 8.4
